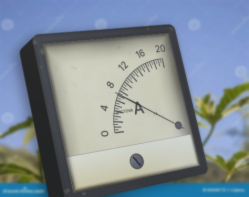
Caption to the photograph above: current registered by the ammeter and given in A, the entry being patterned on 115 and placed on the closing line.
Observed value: 7
